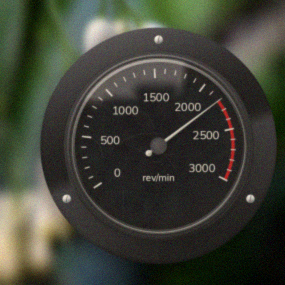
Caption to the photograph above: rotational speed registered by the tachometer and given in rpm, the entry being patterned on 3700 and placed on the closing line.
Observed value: 2200
